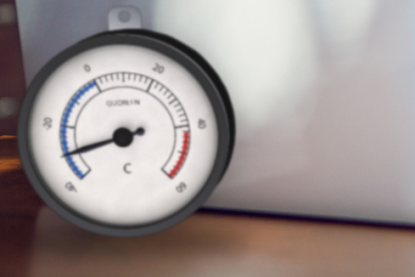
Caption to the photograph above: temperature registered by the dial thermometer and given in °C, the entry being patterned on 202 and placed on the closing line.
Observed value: -30
